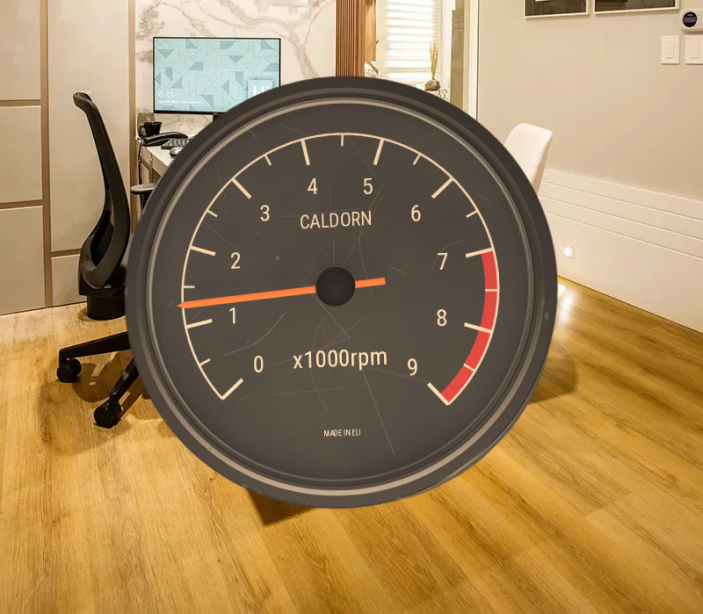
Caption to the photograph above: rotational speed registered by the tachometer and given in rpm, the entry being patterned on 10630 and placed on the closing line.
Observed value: 1250
